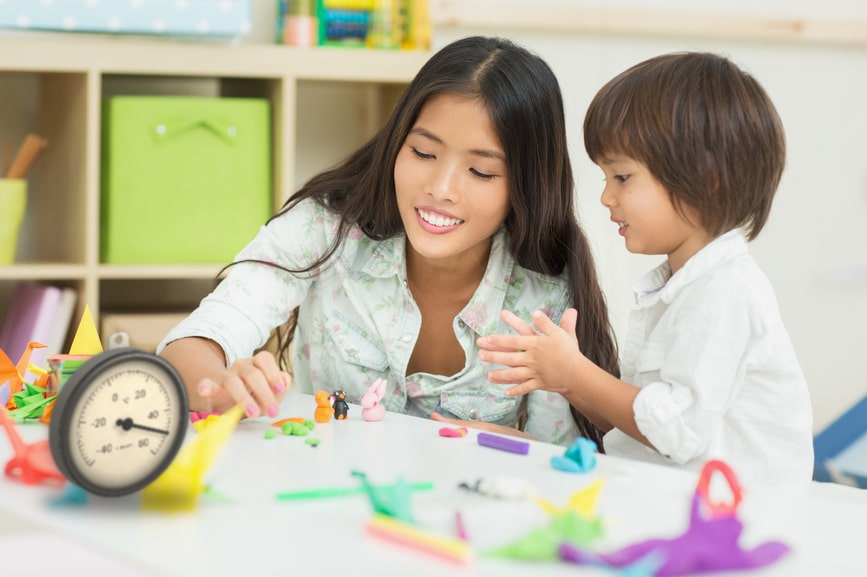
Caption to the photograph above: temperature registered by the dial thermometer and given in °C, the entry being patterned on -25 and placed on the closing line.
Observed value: 50
